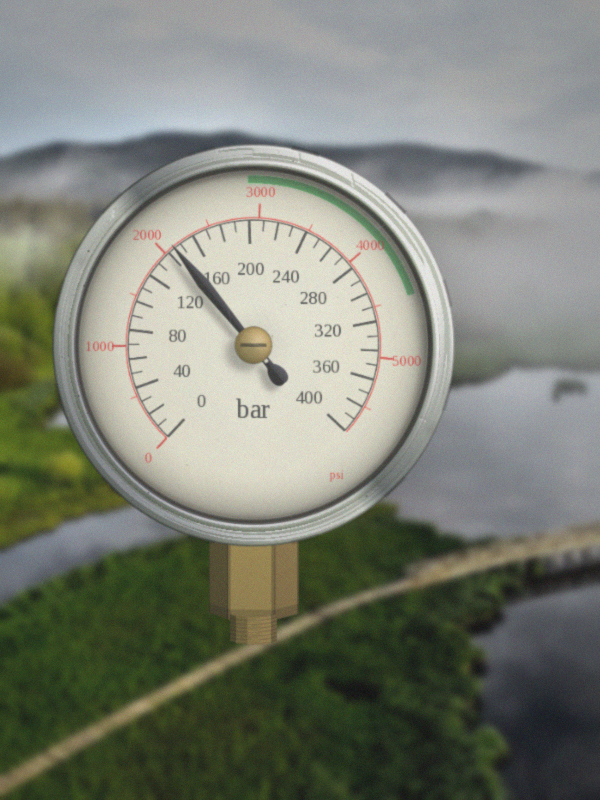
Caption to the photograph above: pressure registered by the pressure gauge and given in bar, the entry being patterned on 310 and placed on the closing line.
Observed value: 145
